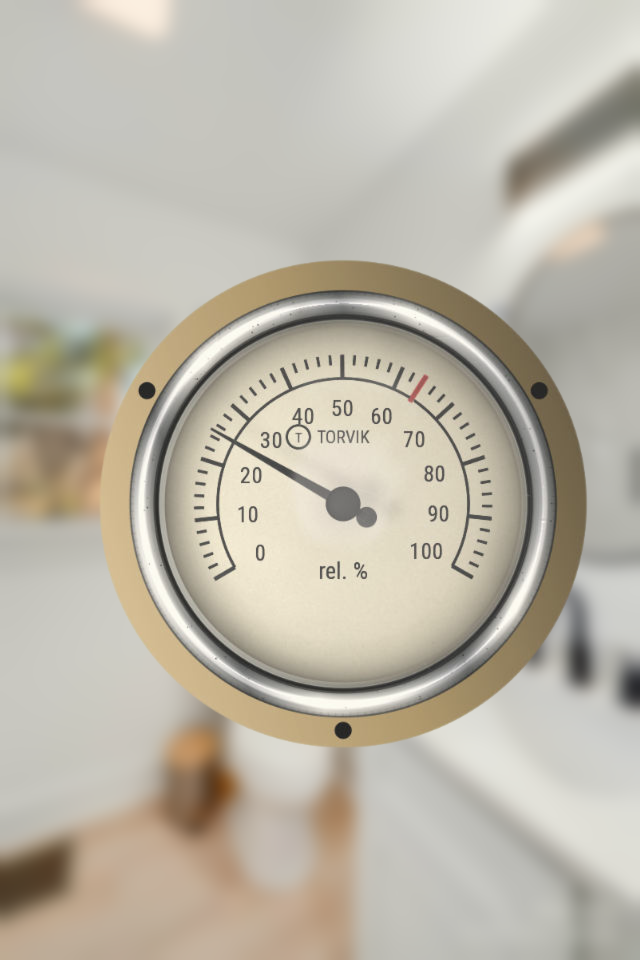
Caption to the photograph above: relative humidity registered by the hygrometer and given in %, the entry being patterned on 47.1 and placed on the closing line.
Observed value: 25
